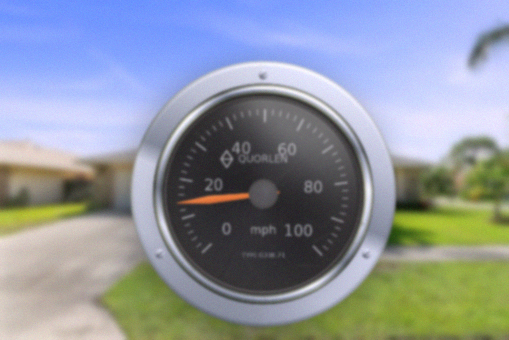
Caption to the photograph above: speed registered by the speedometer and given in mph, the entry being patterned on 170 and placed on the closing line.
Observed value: 14
